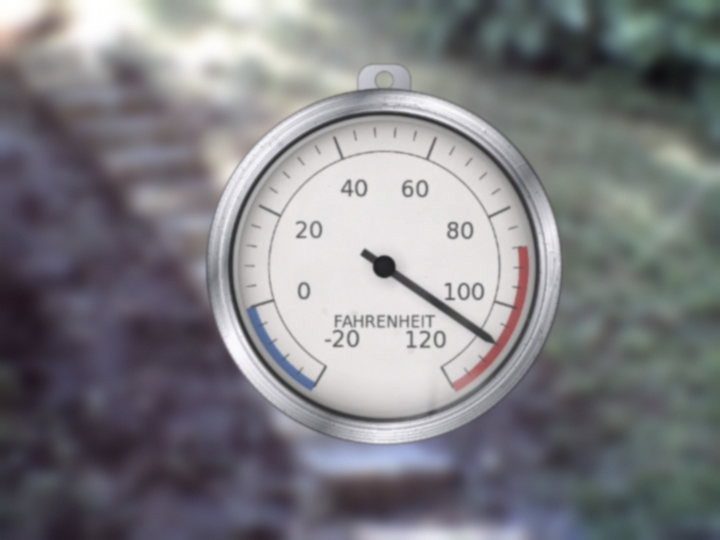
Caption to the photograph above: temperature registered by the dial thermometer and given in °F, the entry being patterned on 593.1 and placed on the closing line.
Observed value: 108
